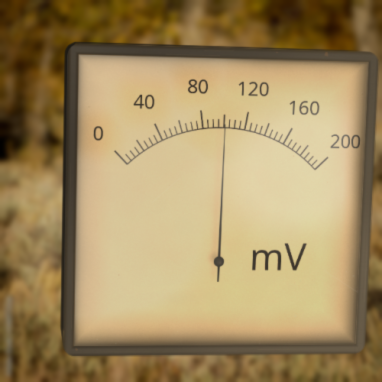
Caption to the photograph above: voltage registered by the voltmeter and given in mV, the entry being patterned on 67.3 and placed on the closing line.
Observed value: 100
